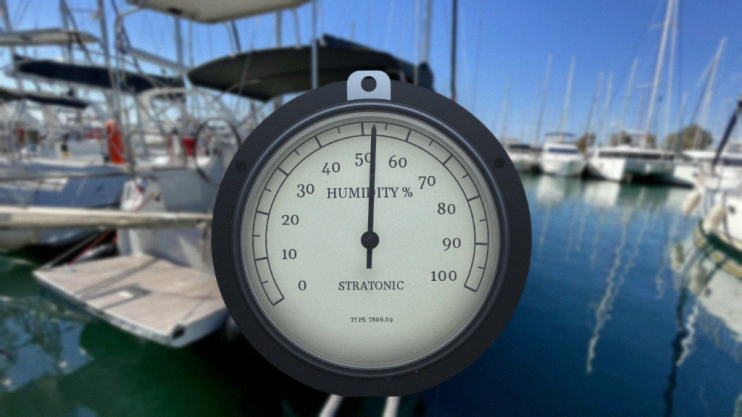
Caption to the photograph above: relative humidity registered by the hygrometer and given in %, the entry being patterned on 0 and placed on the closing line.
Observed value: 52.5
